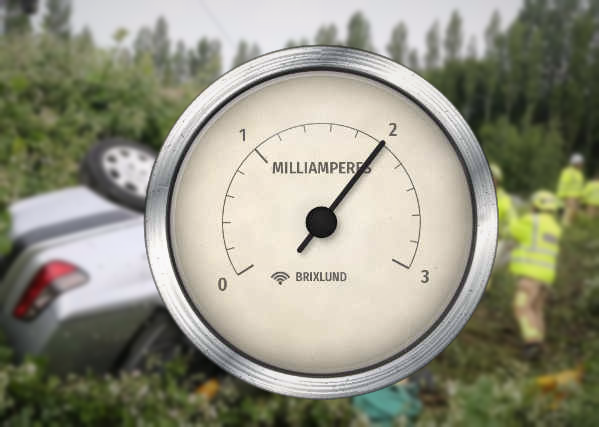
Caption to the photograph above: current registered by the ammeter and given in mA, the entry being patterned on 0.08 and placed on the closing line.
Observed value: 2
